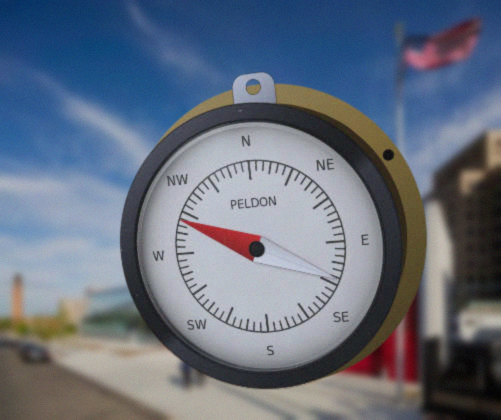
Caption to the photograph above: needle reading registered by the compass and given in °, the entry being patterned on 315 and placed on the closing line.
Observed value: 295
